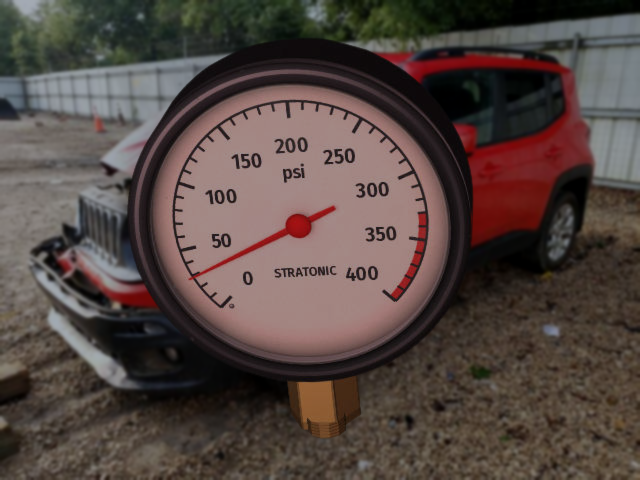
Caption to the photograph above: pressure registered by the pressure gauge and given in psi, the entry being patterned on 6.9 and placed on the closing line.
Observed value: 30
